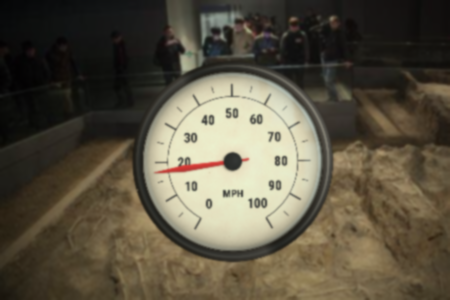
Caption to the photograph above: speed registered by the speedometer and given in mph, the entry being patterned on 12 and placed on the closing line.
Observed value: 17.5
